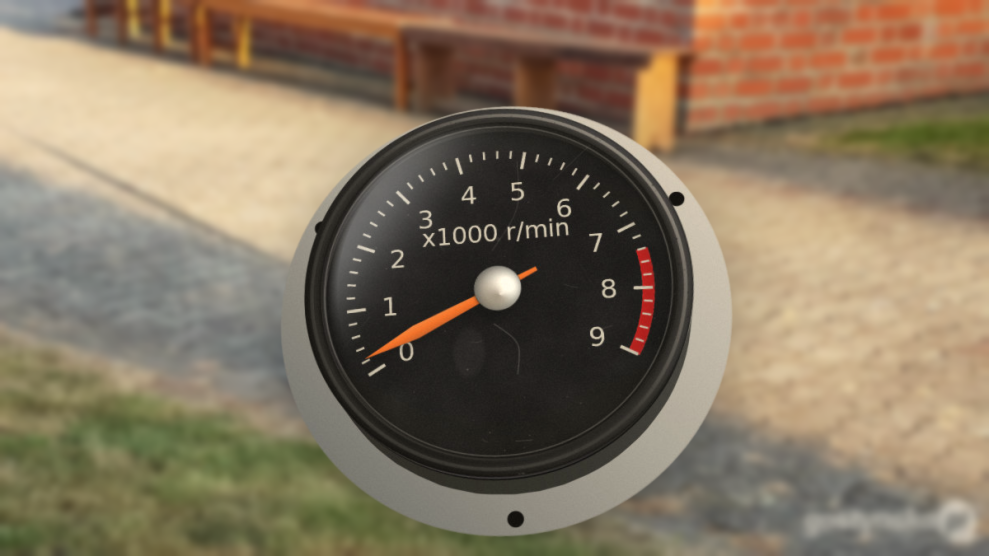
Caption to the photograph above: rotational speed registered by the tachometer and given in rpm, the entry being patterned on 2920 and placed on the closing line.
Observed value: 200
